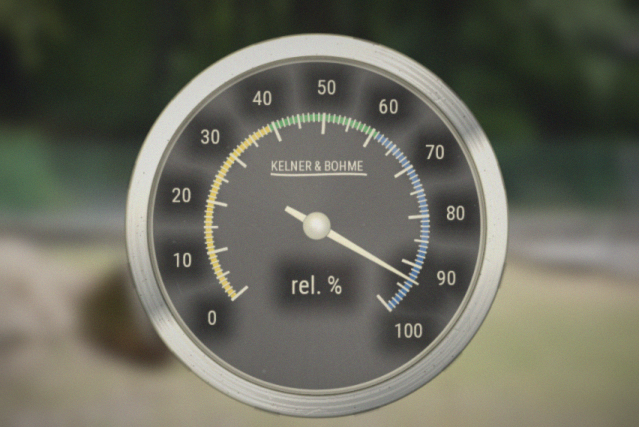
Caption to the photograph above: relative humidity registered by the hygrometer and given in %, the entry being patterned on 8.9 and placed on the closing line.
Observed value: 93
